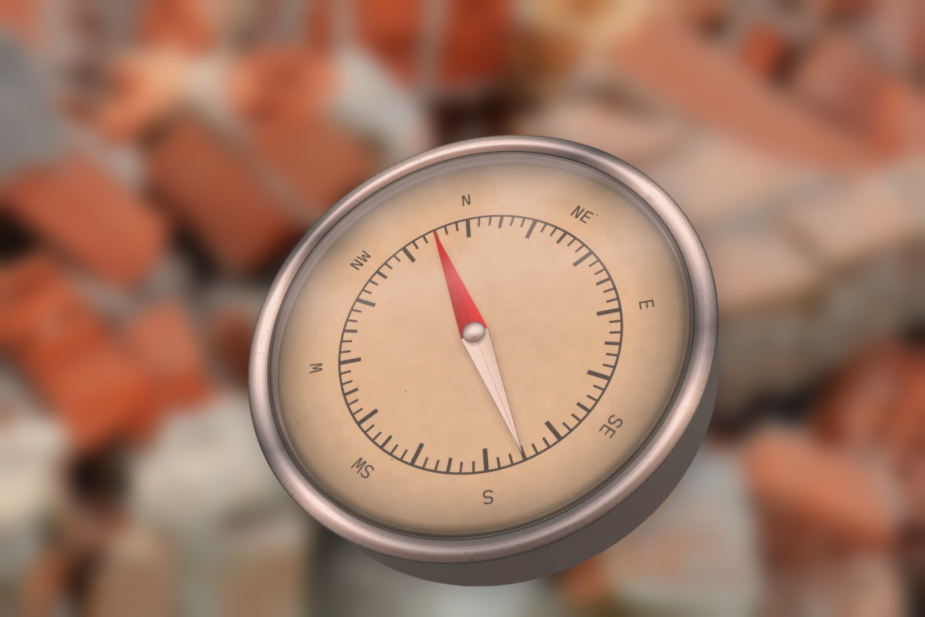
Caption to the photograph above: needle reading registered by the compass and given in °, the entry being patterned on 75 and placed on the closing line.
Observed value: 345
